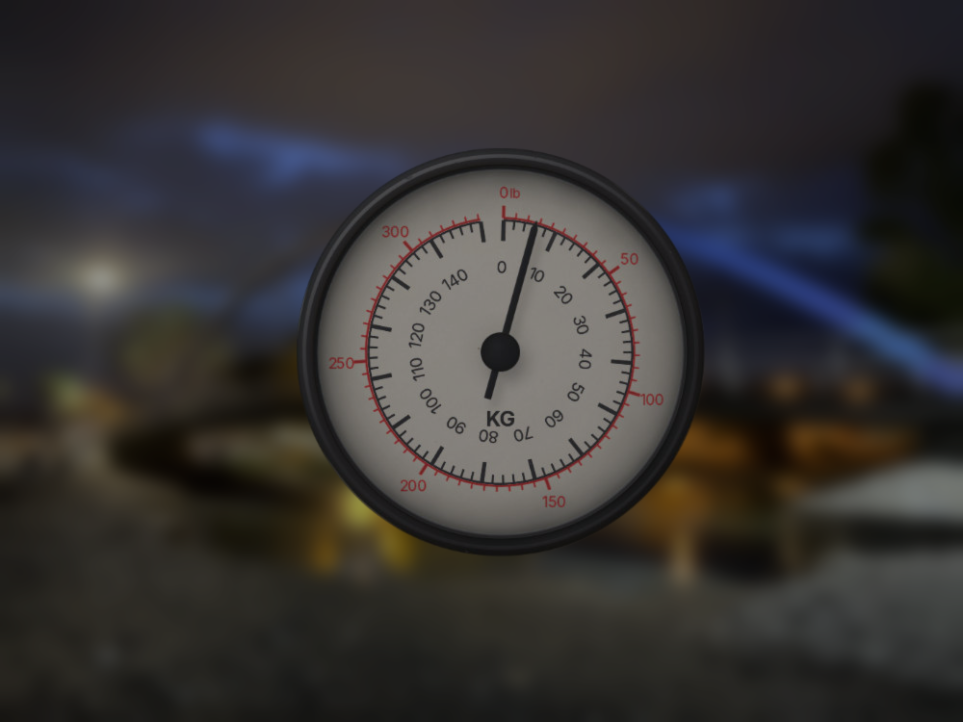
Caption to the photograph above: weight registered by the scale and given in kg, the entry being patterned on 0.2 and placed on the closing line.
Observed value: 6
